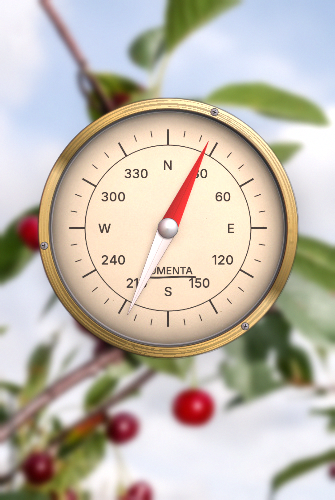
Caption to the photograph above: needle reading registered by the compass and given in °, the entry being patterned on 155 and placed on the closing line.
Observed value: 25
